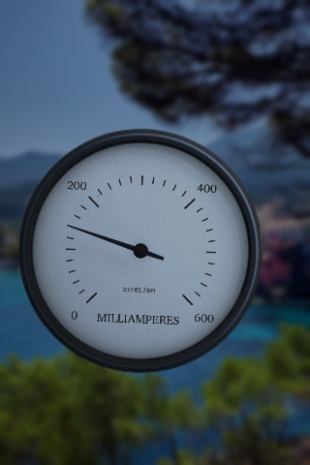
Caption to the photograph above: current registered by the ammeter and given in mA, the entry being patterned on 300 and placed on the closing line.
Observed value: 140
